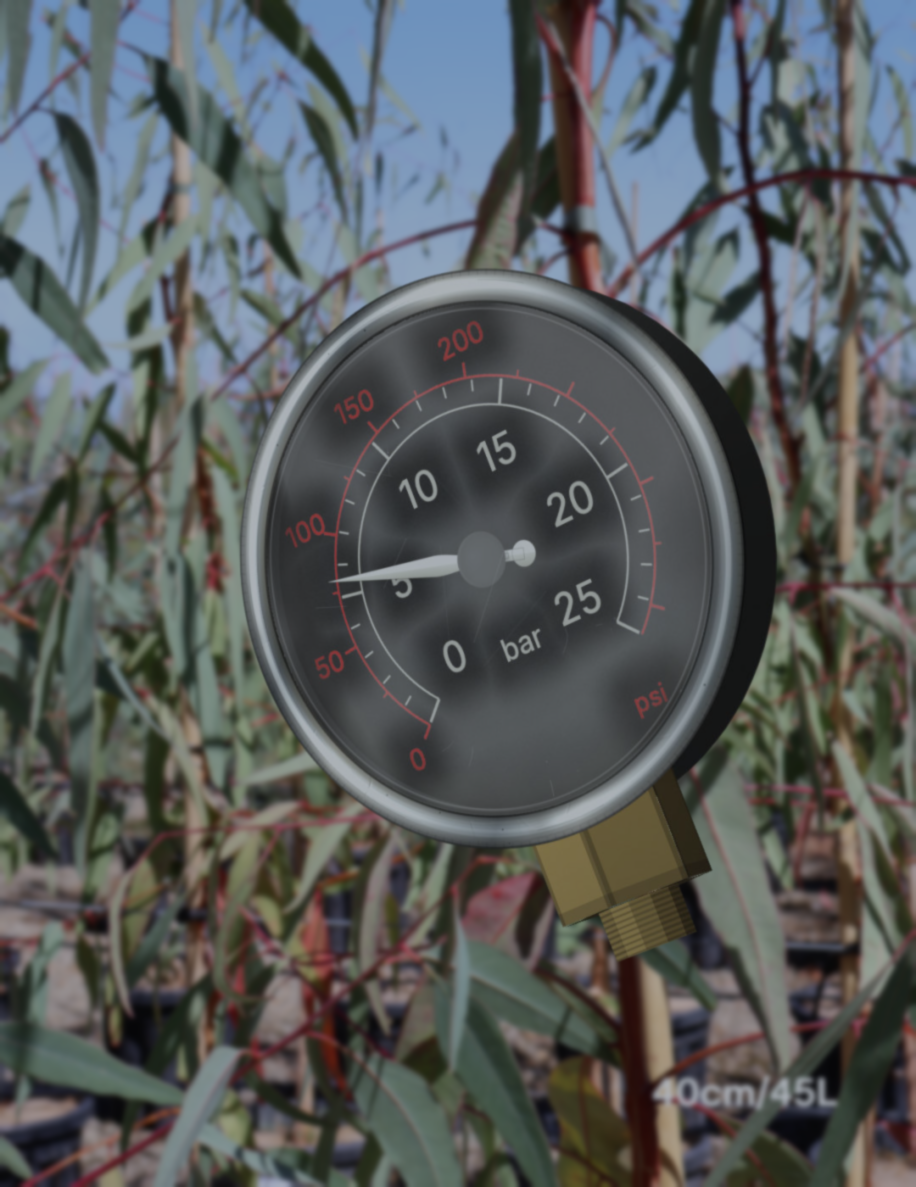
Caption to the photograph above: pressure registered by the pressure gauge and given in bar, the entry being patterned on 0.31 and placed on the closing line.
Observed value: 5.5
